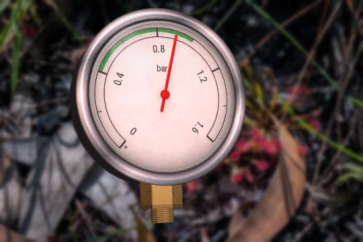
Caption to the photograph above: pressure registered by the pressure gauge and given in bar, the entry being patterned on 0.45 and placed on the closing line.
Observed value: 0.9
